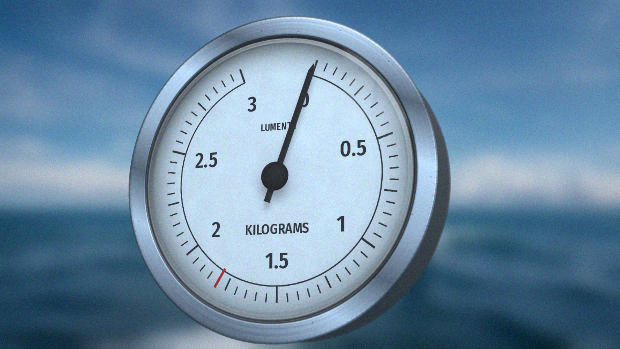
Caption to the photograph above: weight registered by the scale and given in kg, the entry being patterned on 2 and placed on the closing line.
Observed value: 0
